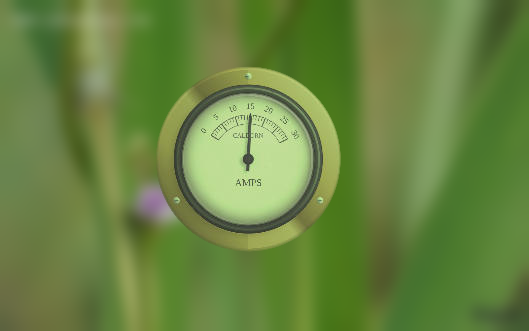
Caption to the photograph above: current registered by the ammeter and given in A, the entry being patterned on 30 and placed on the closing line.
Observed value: 15
